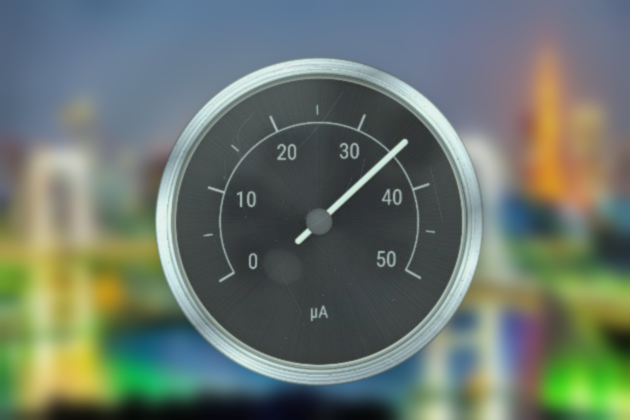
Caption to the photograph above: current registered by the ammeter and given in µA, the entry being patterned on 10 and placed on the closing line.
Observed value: 35
